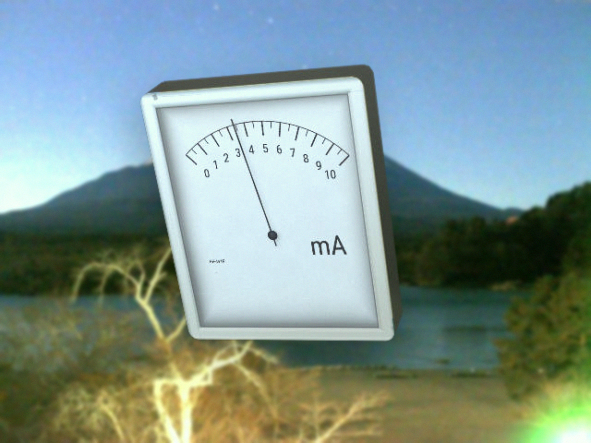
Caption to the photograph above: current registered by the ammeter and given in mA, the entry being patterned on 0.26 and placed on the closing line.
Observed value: 3.5
